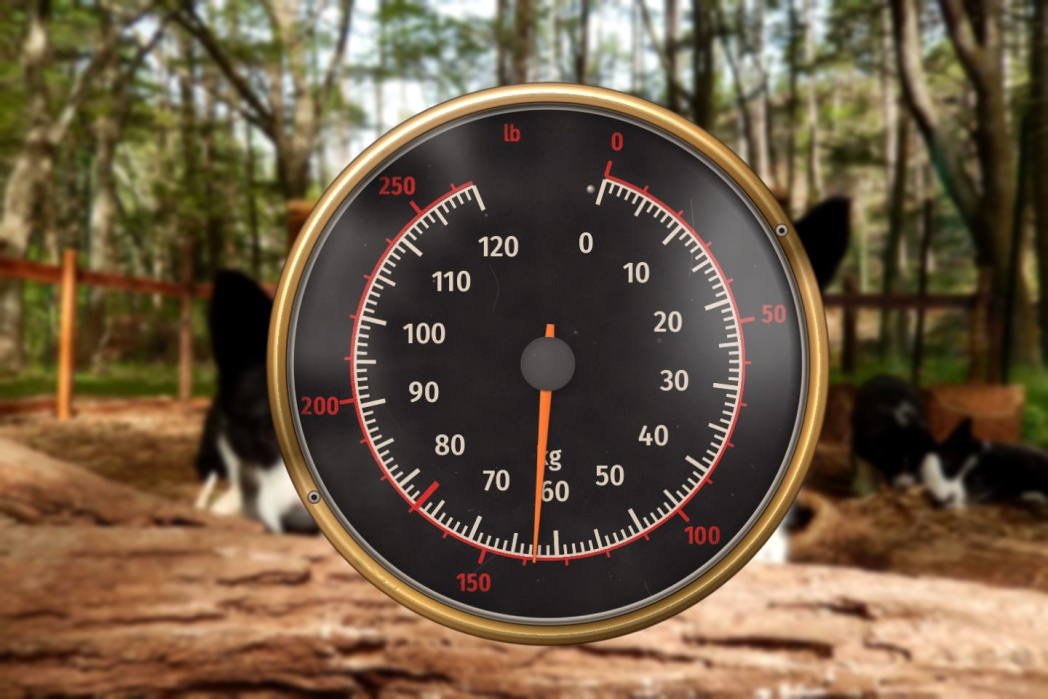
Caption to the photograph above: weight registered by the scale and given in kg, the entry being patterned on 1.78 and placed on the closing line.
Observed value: 62.5
